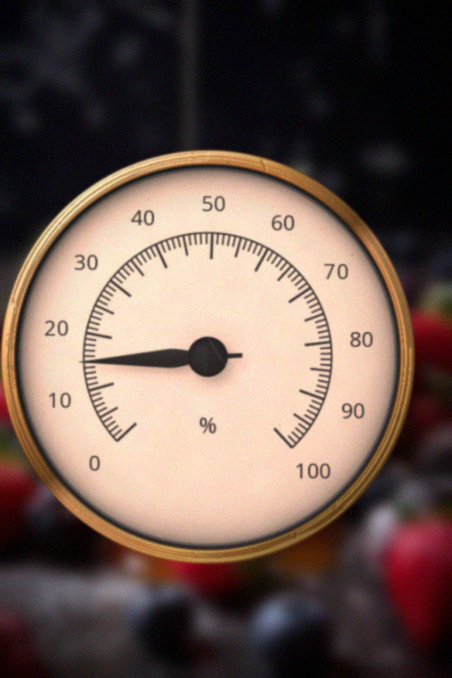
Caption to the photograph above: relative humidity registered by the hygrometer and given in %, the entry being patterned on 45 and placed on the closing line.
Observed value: 15
